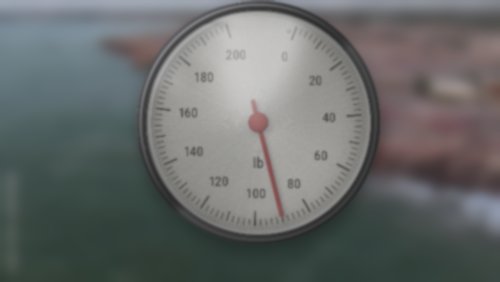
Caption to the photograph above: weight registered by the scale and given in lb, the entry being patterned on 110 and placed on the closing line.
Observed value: 90
